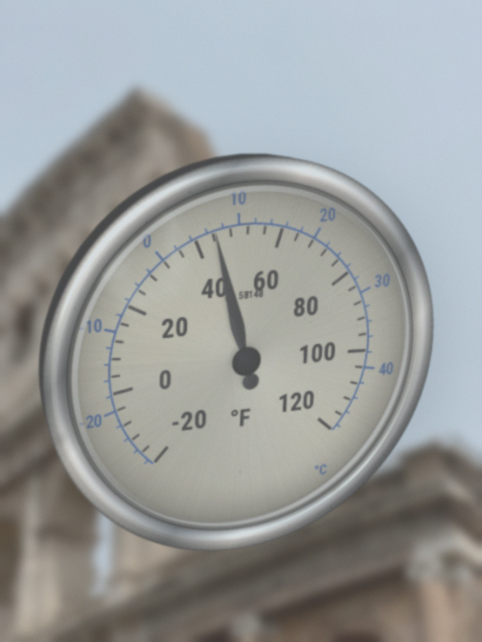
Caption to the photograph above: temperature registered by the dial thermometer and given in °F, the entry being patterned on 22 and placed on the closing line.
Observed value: 44
